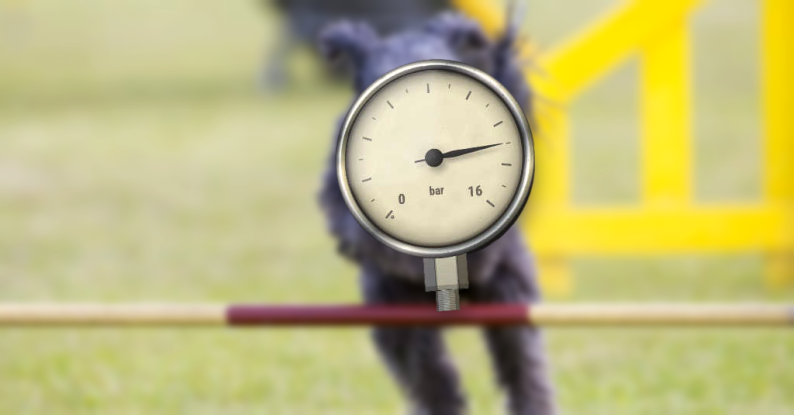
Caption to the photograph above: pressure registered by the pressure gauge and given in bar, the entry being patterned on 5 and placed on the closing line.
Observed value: 13
